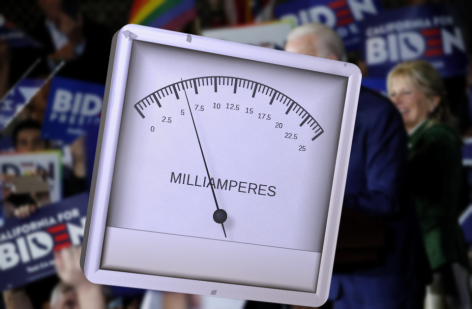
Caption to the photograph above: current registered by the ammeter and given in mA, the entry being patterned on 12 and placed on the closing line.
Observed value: 6
